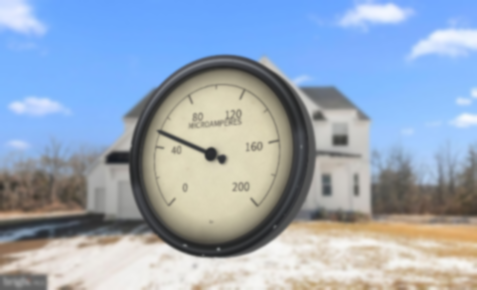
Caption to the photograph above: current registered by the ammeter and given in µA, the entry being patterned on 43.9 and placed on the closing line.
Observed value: 50
